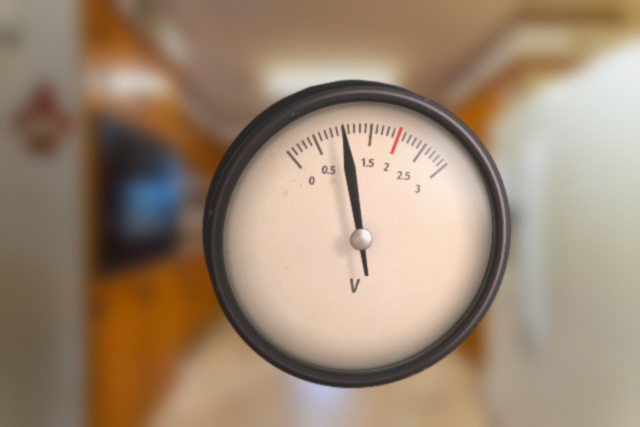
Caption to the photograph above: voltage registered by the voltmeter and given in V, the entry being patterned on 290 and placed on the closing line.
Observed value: 1
